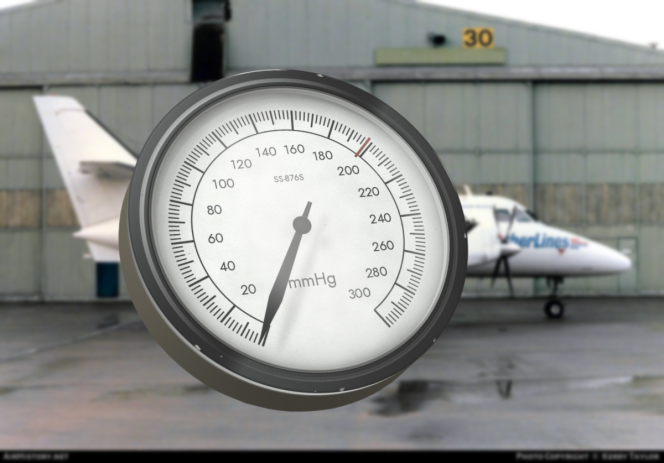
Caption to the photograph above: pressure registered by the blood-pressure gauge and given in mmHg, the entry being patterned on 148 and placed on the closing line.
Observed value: 2
